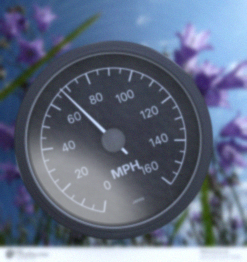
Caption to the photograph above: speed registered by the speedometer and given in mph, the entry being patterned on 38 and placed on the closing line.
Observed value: 67.5
